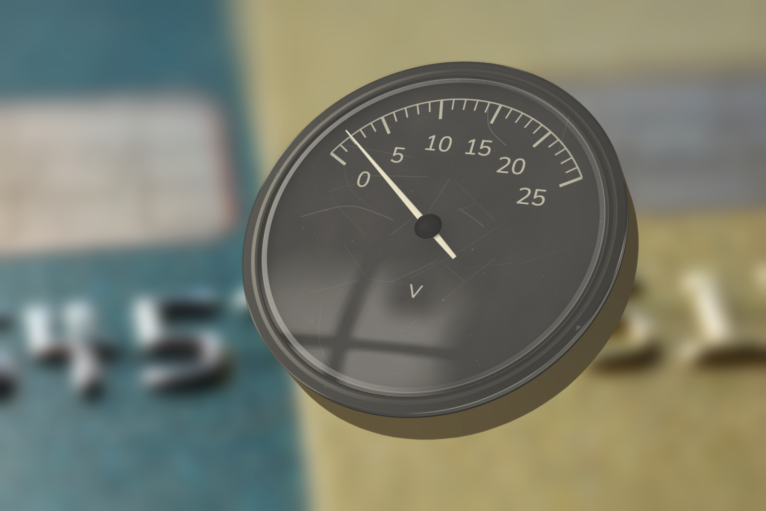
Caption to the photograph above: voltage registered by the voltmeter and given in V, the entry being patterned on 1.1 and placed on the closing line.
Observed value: 2
